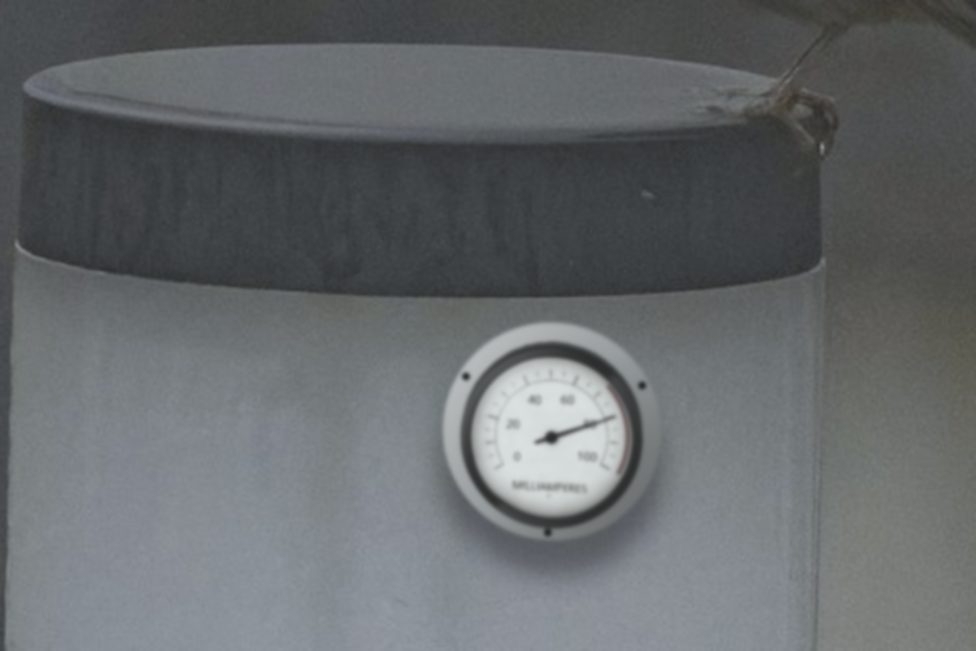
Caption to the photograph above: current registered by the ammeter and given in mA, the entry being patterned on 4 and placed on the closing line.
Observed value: 80
